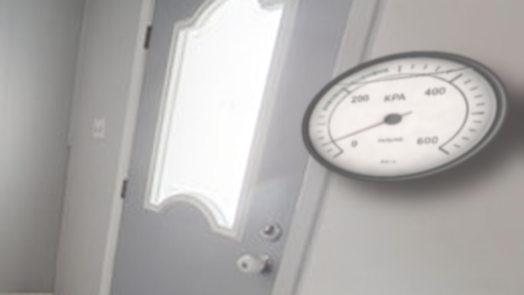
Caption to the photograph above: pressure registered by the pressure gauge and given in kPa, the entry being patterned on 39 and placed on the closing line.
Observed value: 40
